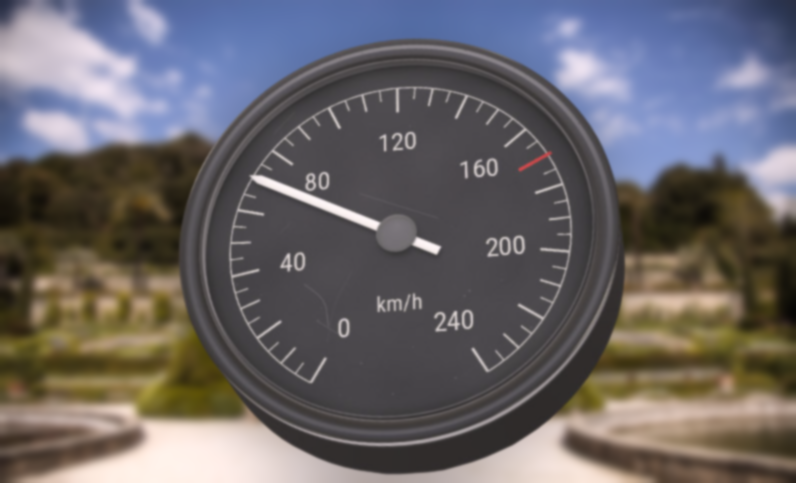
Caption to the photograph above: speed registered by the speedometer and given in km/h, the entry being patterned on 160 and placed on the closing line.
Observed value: 70
